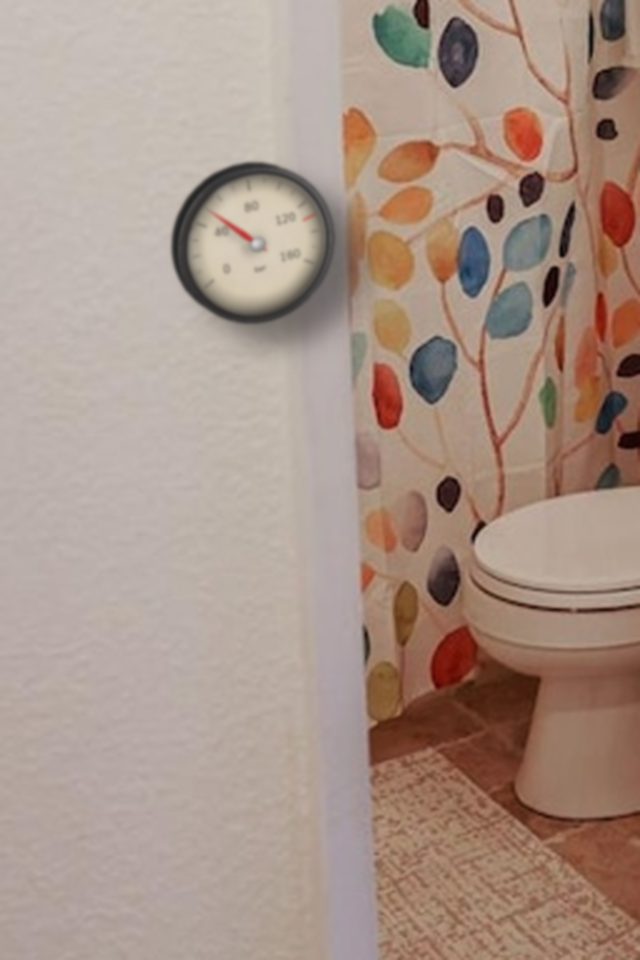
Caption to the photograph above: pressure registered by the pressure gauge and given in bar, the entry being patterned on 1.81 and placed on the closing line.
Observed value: 50
